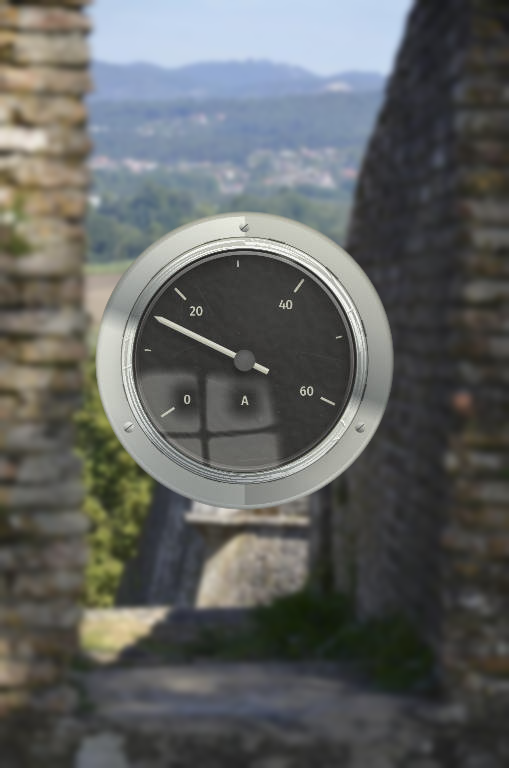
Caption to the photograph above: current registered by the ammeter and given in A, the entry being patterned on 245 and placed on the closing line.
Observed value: 15
